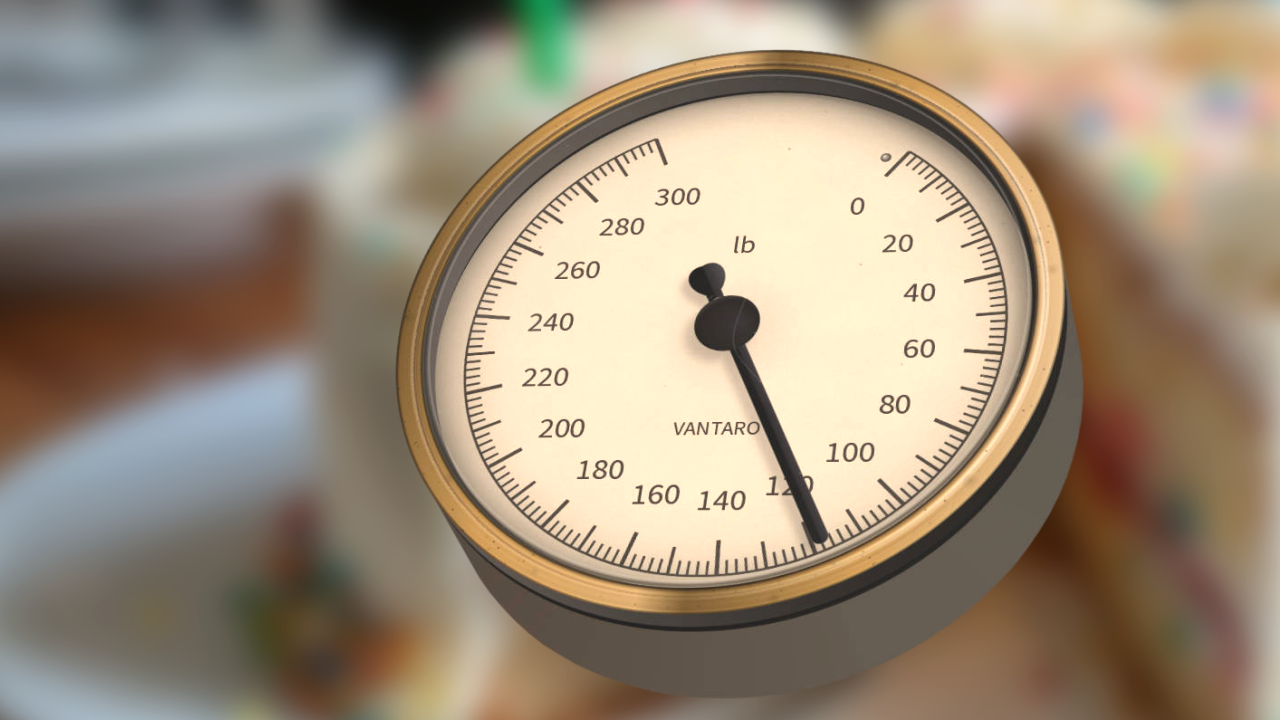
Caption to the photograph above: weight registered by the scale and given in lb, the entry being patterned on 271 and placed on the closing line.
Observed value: 118
